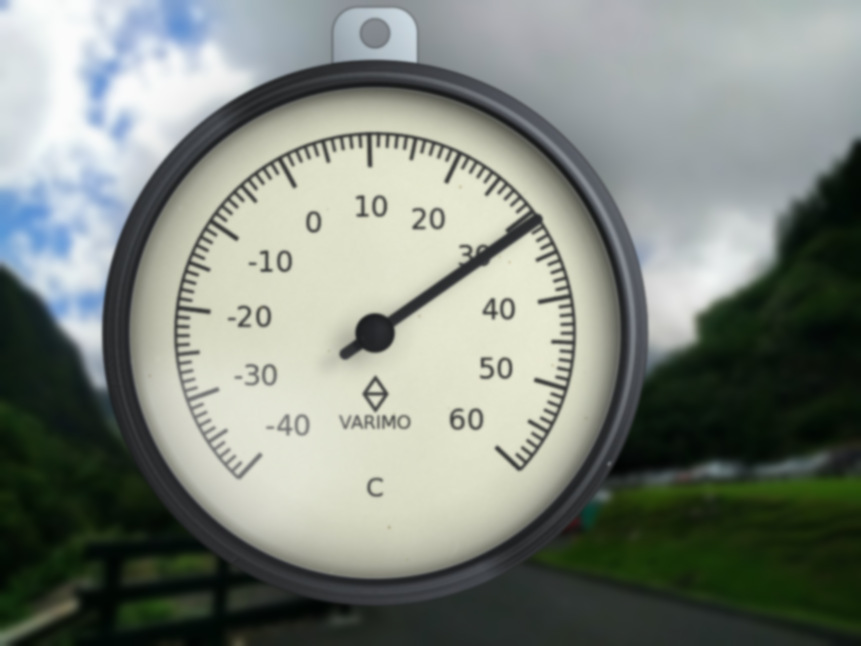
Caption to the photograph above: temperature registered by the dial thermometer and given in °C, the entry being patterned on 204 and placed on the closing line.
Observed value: 31
